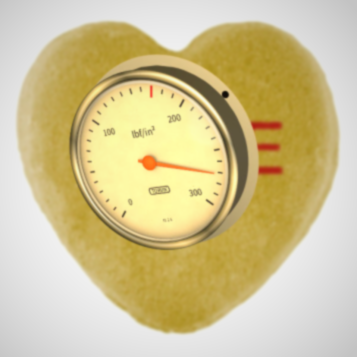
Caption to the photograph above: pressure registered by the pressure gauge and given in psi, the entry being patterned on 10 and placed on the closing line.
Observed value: 270
